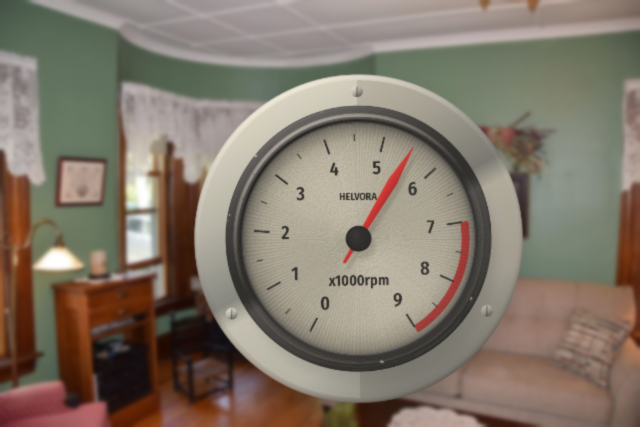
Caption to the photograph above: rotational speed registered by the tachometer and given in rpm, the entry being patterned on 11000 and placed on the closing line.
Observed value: 5500
